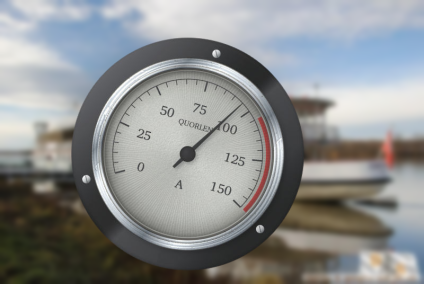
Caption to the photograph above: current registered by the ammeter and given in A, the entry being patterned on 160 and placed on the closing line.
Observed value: 95
